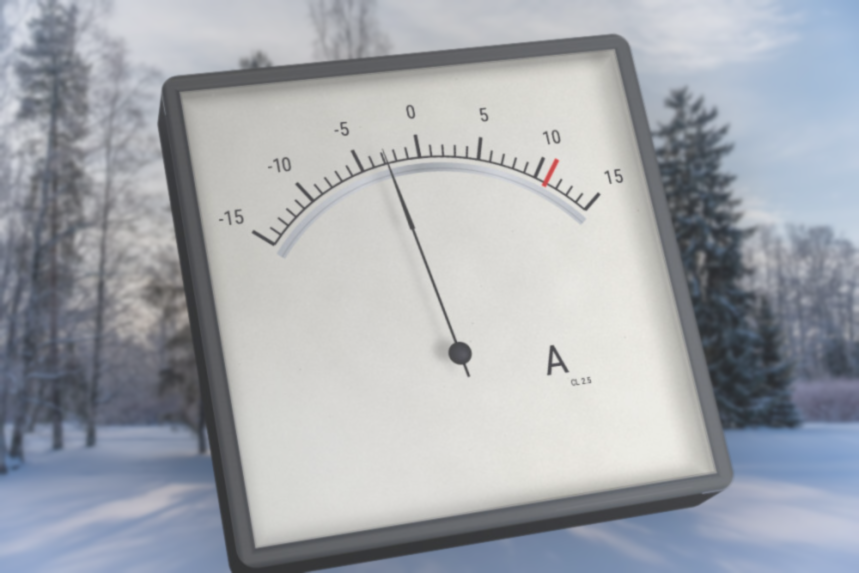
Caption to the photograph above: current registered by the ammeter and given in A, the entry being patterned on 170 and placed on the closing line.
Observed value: -3
